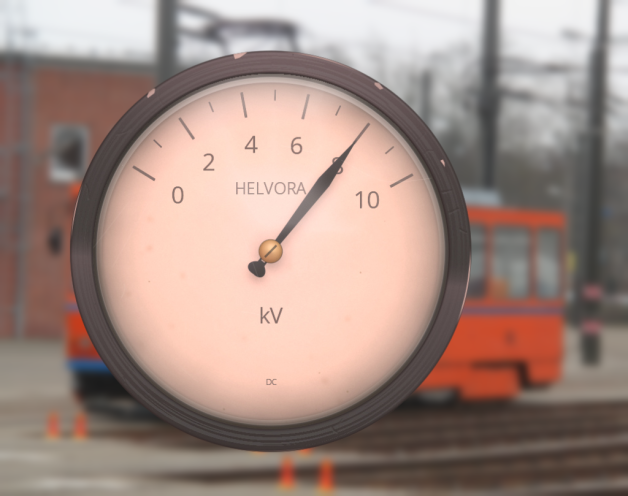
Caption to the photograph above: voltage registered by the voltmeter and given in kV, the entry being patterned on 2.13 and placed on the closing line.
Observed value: 8
